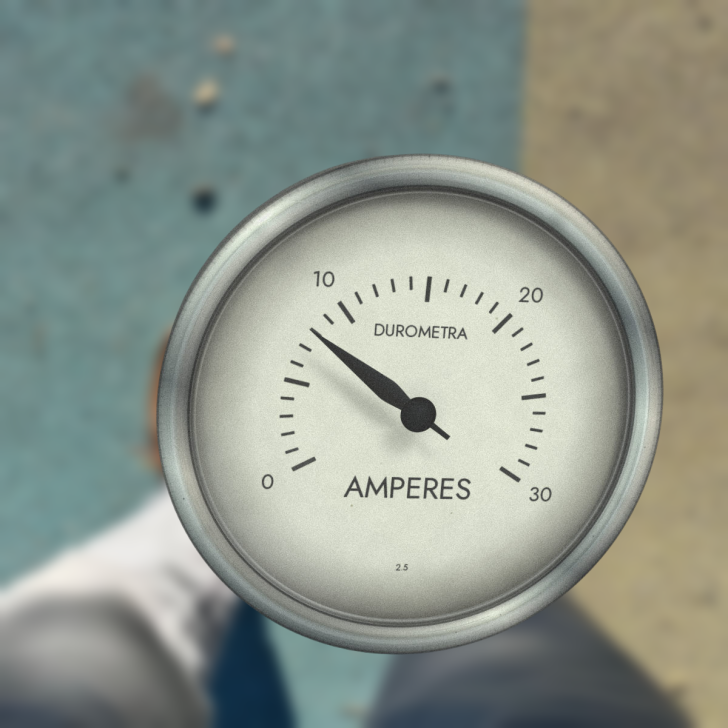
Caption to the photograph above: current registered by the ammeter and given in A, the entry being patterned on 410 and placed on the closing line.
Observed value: 8
